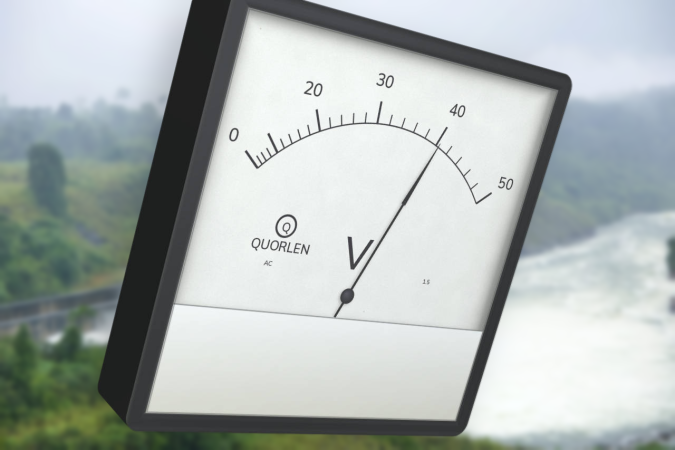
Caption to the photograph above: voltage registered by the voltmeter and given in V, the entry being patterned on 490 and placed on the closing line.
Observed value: 40
